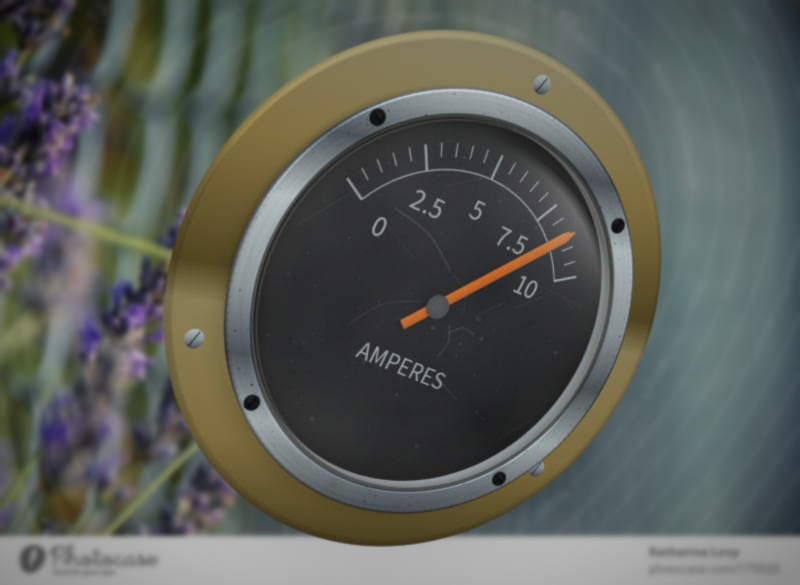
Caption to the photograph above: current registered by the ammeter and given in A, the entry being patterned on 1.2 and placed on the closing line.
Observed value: 8.5
